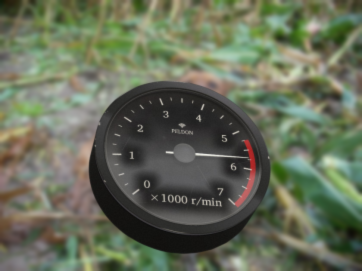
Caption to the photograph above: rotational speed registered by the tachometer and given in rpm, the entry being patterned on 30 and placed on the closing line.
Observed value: 5750
